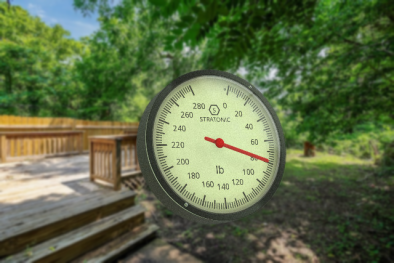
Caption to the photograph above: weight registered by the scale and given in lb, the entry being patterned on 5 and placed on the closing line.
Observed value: 80
